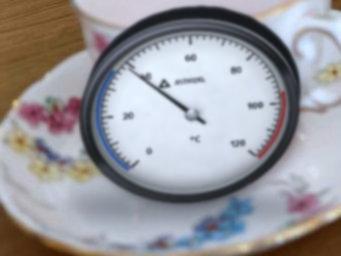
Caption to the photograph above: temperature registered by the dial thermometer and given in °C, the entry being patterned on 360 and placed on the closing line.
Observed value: 40
